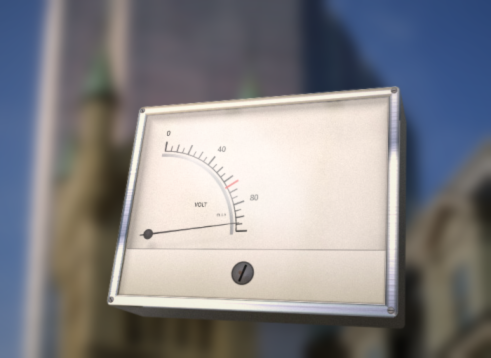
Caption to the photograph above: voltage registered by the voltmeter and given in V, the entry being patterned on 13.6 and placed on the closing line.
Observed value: 95
